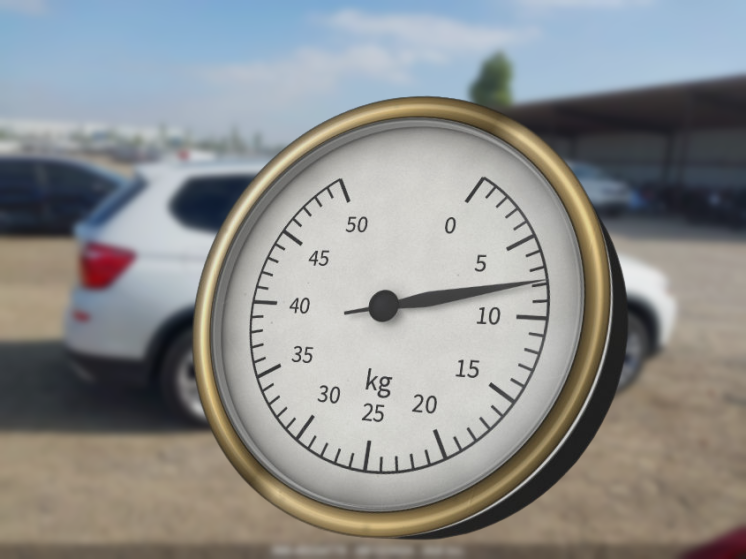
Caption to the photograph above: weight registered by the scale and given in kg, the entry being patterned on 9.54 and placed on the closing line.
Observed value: 8
